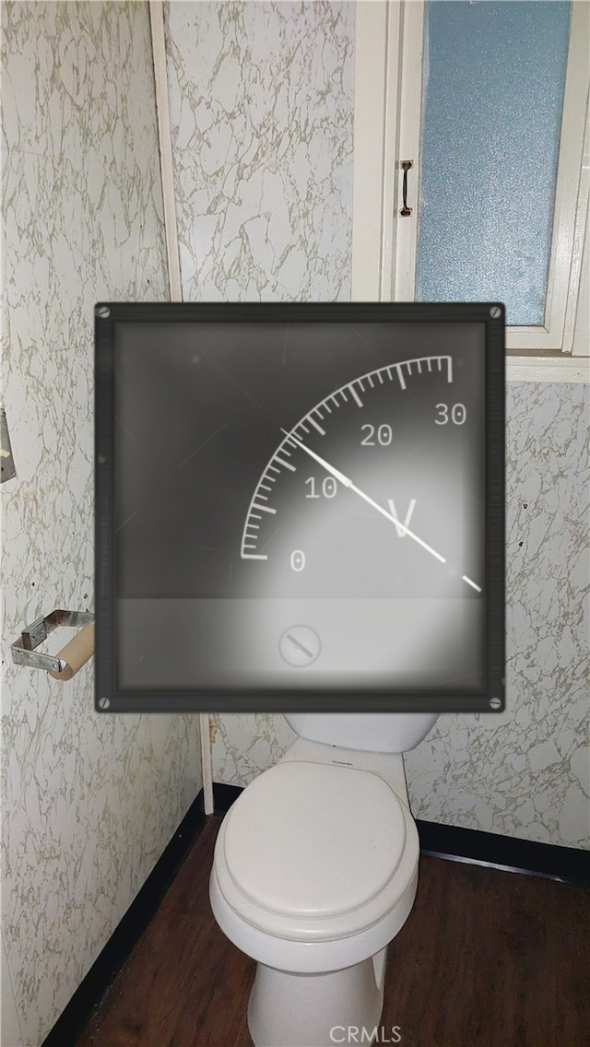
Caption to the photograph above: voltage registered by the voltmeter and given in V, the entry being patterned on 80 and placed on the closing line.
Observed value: 12.5
